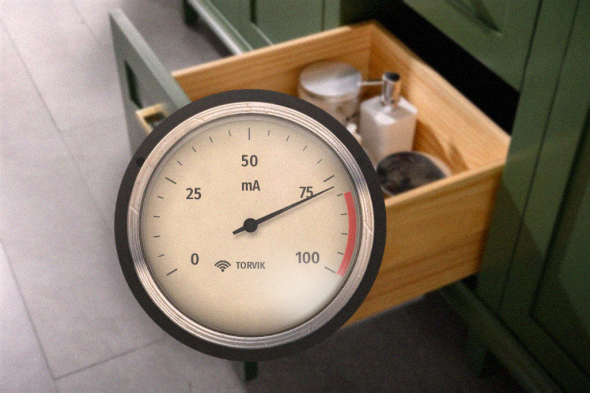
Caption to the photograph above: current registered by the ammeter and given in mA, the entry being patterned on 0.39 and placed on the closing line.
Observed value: 77.5
